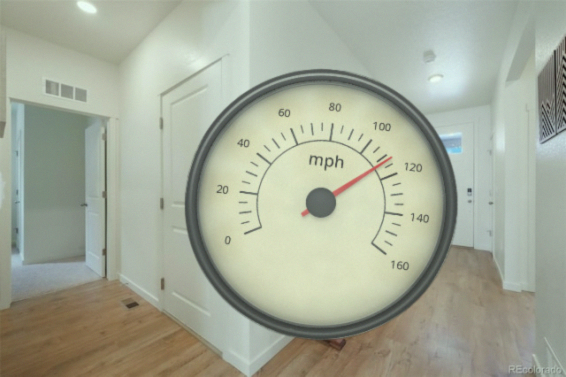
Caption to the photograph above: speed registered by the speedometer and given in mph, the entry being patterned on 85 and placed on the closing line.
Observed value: 112.5
